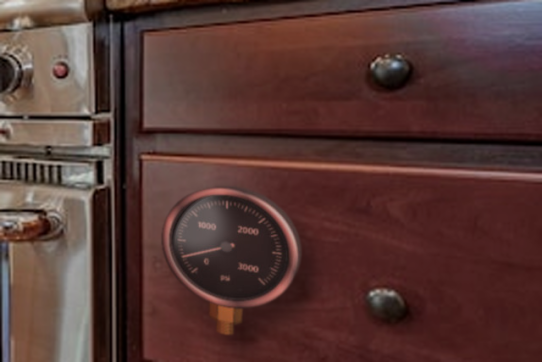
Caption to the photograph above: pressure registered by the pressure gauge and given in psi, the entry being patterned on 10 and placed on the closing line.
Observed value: 250
